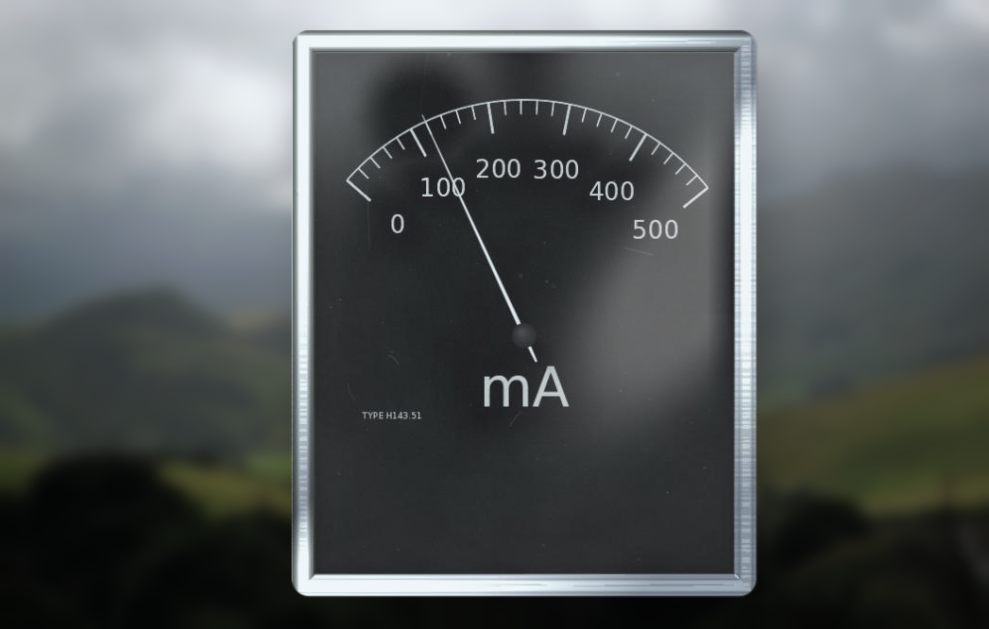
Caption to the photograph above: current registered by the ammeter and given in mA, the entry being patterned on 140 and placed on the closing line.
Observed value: 120
